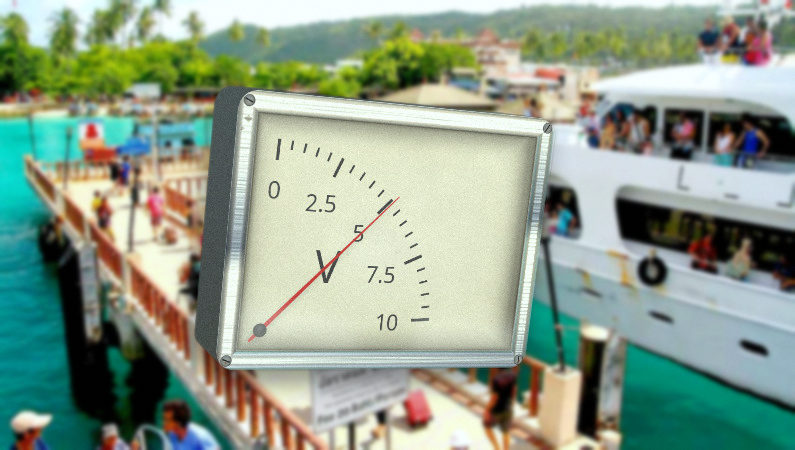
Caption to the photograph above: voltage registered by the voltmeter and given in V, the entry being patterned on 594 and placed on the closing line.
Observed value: 5
